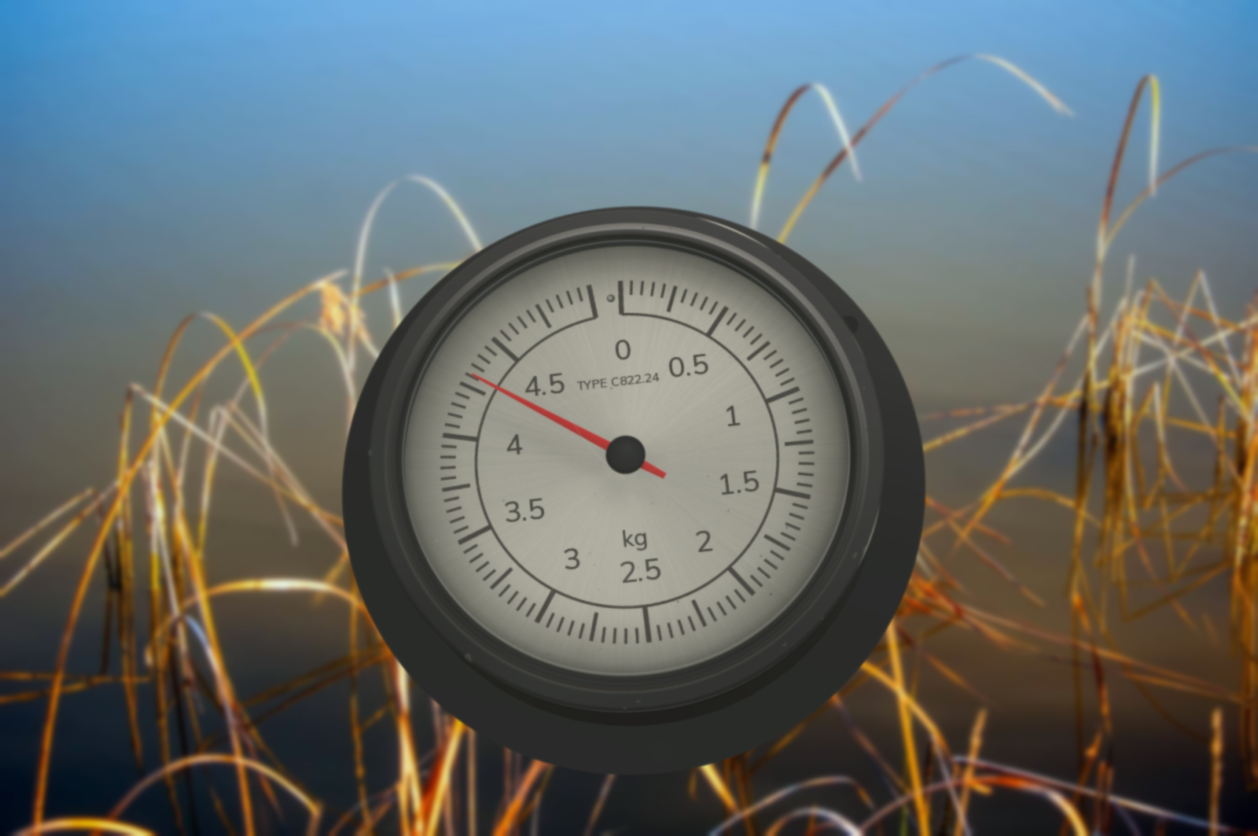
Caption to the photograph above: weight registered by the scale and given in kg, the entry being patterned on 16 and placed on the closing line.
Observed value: 4.3
